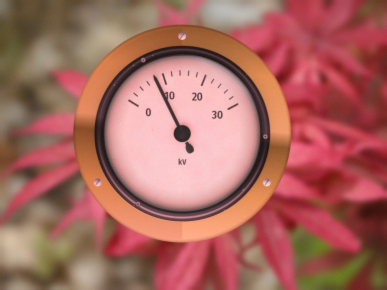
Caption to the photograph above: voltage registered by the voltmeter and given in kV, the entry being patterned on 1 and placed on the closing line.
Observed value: 8
